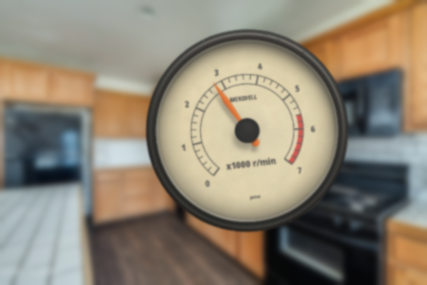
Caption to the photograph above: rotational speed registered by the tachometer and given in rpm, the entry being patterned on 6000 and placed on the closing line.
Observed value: 2800
